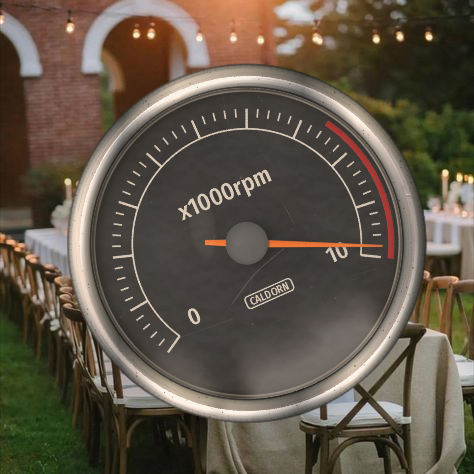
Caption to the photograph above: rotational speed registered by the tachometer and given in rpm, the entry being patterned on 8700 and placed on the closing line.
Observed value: 9800
